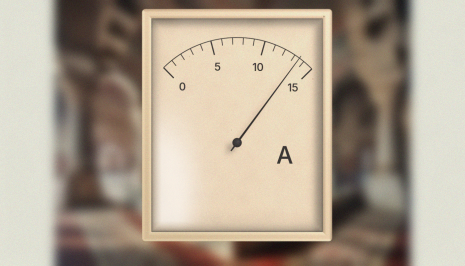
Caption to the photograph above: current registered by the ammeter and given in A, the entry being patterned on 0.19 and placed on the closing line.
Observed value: 13.5
